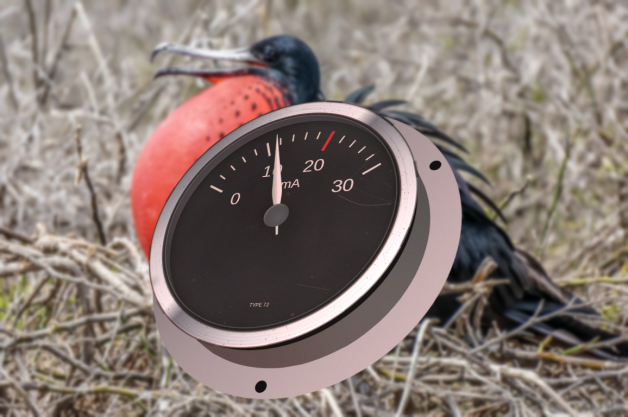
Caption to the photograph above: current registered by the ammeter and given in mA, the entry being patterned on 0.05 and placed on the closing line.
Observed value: 12
